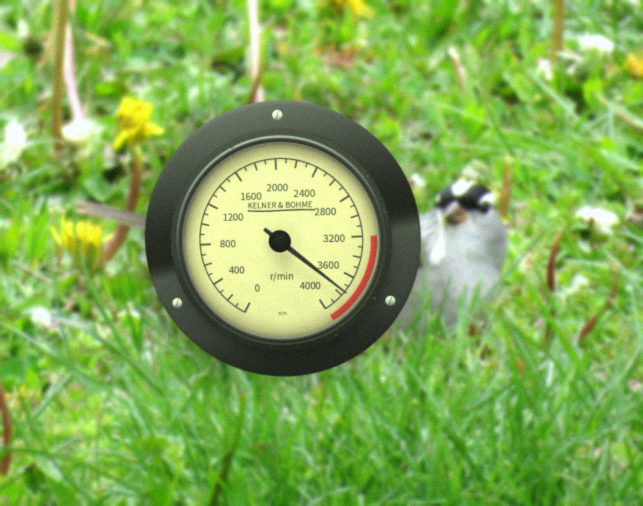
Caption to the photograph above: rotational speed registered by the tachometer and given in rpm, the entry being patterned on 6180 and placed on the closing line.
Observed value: 3750
